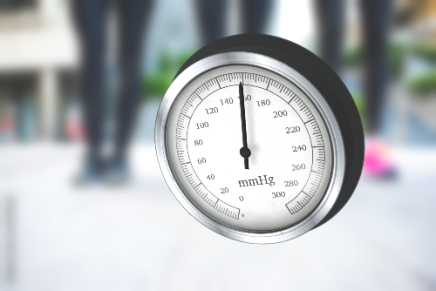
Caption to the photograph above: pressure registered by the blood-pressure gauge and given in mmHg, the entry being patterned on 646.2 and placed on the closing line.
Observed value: 160
